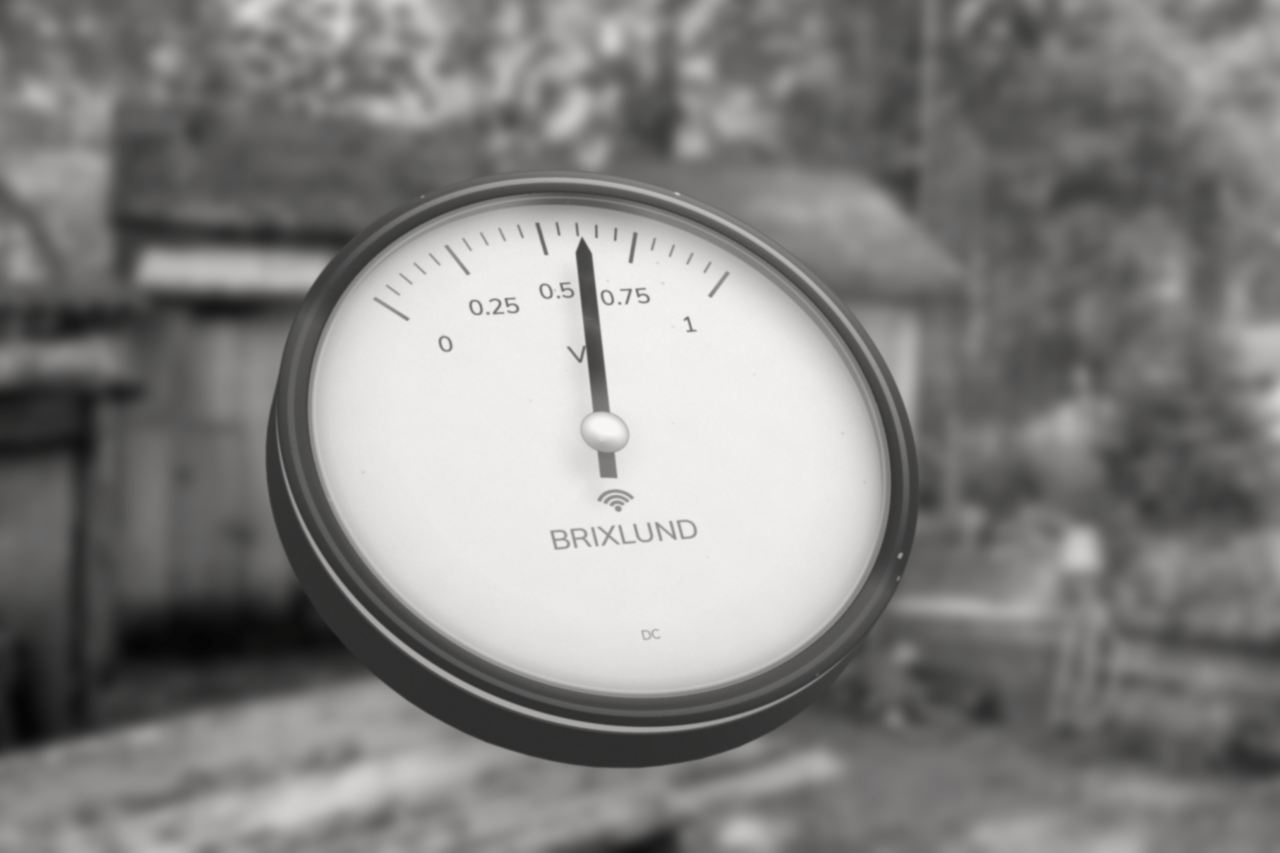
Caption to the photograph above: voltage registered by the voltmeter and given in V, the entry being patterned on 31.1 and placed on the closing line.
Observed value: 0.6
